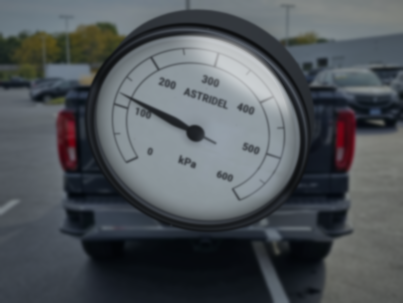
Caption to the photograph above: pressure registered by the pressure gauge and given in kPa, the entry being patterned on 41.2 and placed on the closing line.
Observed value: 125
